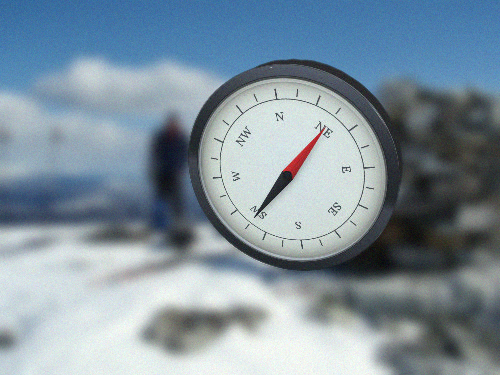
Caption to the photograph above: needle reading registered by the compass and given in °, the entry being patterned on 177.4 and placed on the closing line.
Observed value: 45
